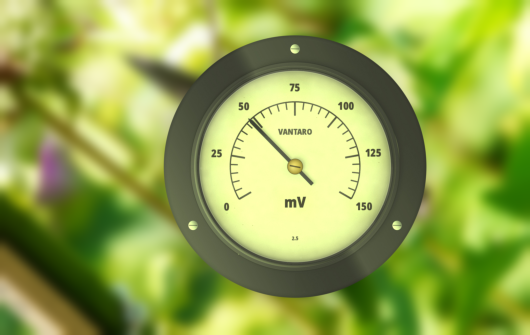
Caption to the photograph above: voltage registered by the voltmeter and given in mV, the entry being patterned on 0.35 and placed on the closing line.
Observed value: 47.5
